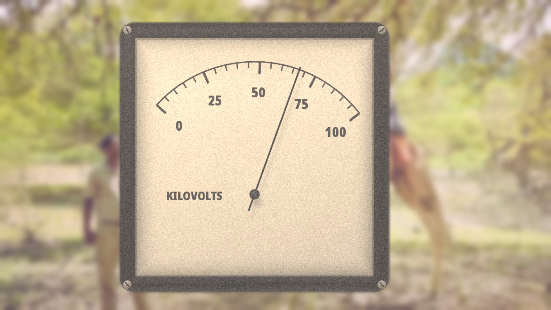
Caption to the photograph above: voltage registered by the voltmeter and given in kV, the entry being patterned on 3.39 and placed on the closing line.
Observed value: 67.5
